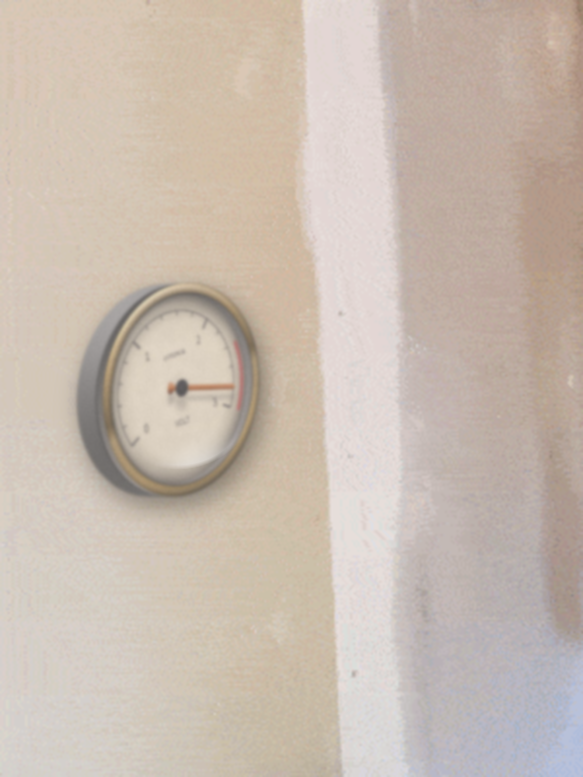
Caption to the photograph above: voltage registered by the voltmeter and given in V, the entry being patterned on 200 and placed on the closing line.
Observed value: 2.8
